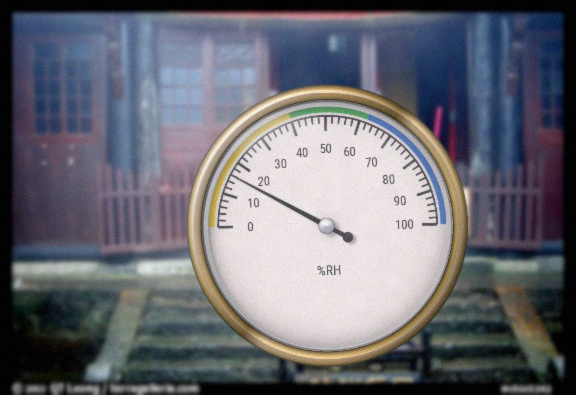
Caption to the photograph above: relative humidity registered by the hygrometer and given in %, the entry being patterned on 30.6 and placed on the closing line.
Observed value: 16
